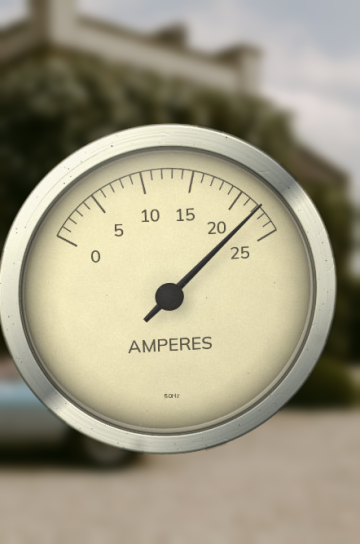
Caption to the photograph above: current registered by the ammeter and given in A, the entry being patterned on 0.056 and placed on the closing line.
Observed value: 22
